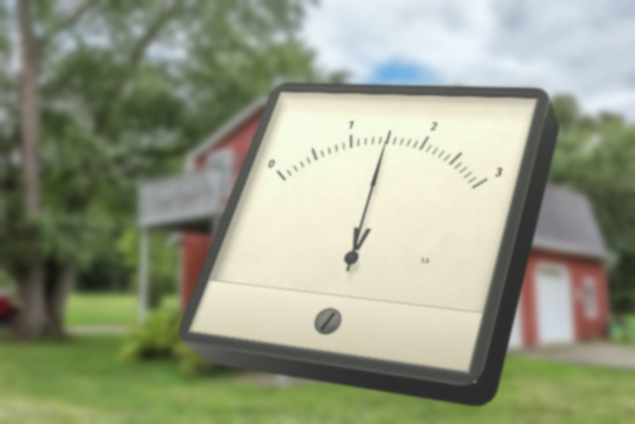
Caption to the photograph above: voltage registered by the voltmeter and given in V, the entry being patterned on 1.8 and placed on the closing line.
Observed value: 1.5
